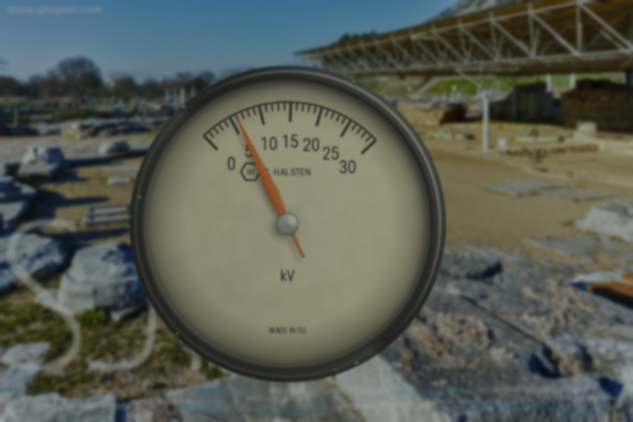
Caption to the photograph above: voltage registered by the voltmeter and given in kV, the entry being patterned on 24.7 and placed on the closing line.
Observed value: 6
